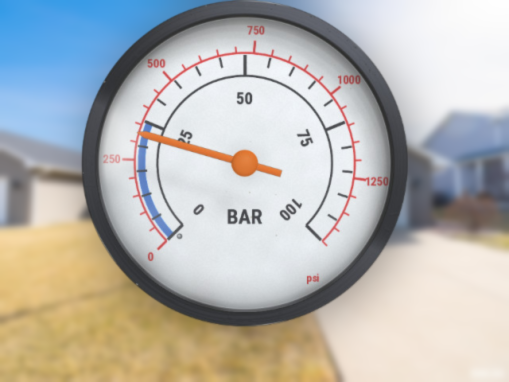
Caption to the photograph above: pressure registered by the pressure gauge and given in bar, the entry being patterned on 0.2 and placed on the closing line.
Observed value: 22.5
